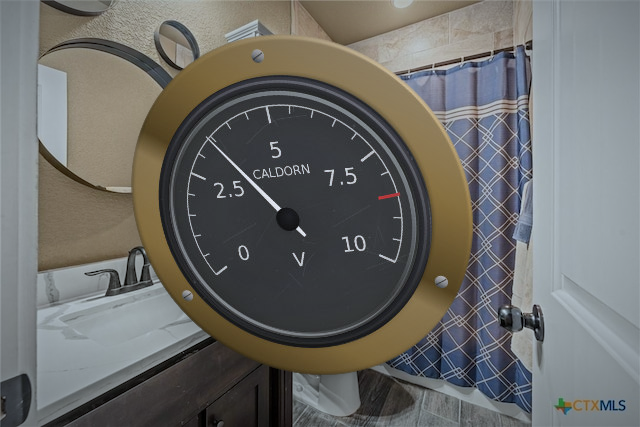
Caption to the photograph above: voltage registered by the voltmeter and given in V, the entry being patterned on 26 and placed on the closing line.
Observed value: 3.5
